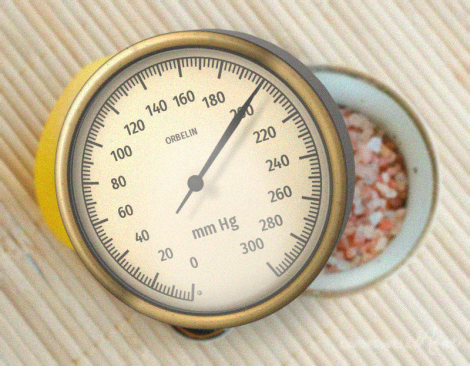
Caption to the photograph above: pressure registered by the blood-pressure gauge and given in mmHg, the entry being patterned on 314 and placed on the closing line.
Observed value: 200
